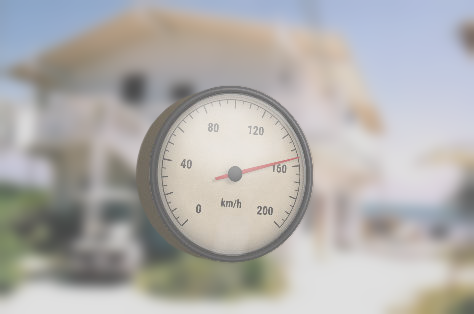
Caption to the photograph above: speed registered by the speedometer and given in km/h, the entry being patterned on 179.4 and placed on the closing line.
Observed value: 155
